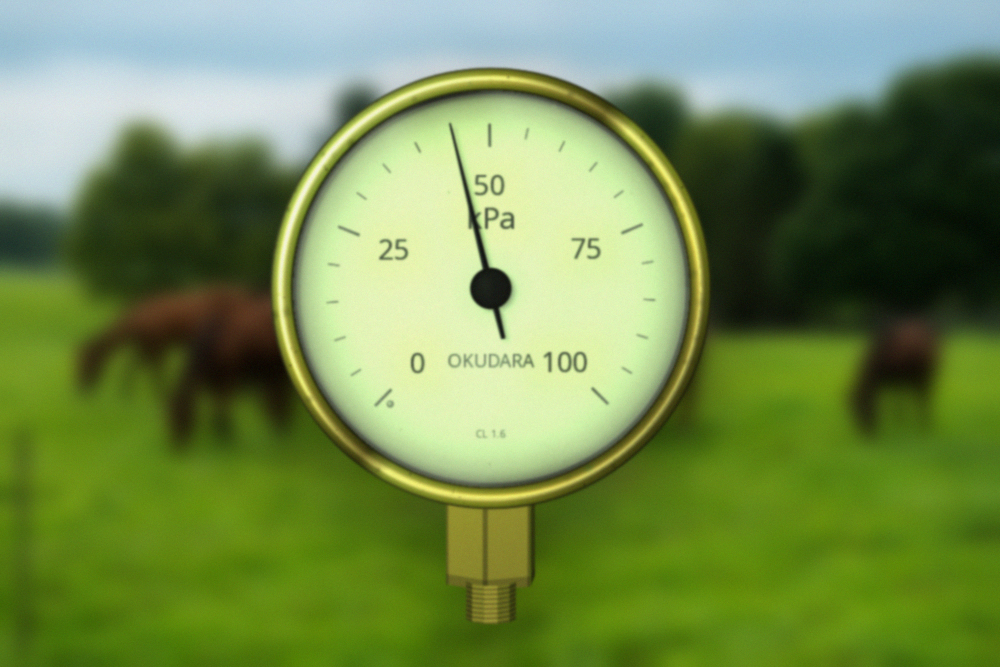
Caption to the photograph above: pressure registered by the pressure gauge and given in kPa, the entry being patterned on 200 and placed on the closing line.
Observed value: 45
